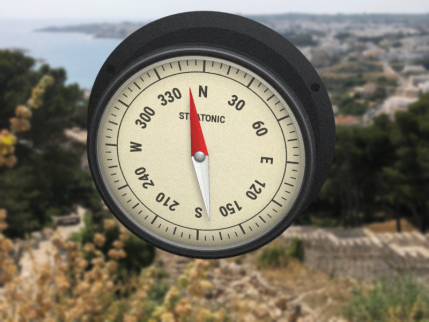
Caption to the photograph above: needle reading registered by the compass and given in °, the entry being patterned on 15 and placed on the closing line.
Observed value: 350
